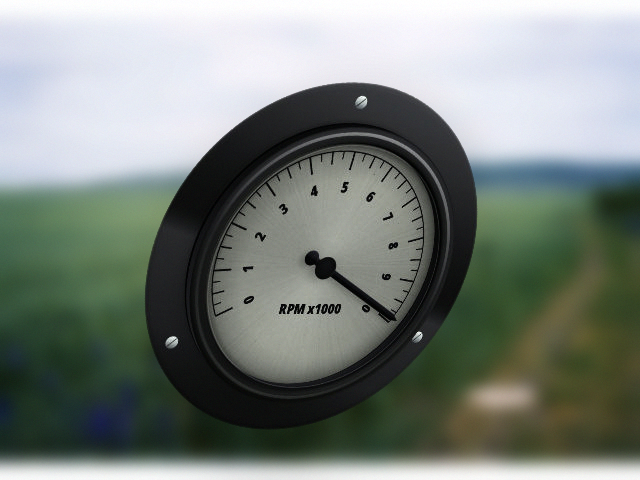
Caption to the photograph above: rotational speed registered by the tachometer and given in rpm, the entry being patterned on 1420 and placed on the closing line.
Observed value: 9875
